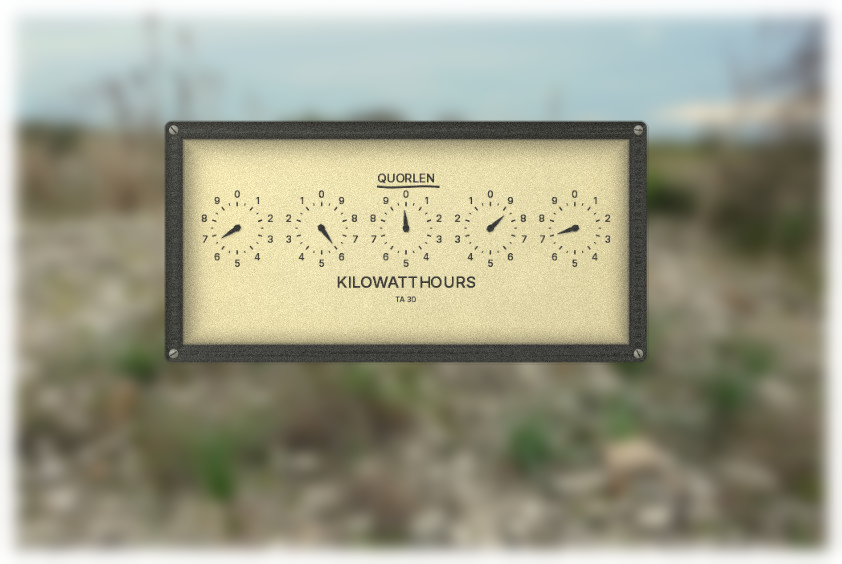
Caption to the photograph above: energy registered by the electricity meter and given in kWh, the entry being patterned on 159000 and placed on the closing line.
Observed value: 65987
